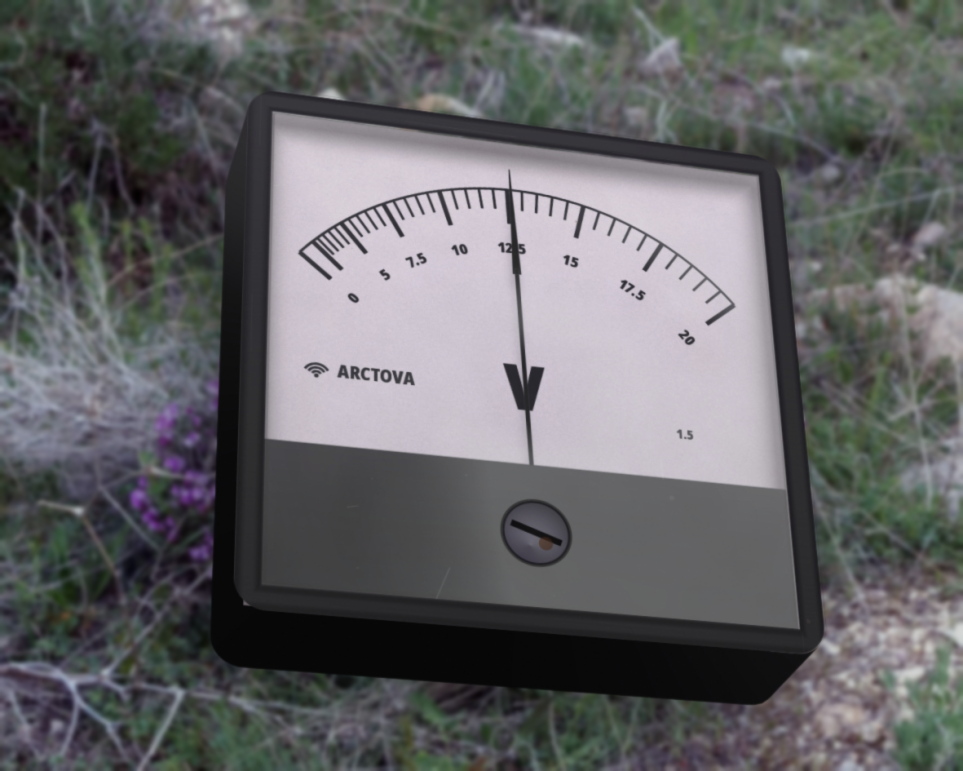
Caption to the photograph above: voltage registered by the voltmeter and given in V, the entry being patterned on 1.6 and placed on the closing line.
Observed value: 12.5
